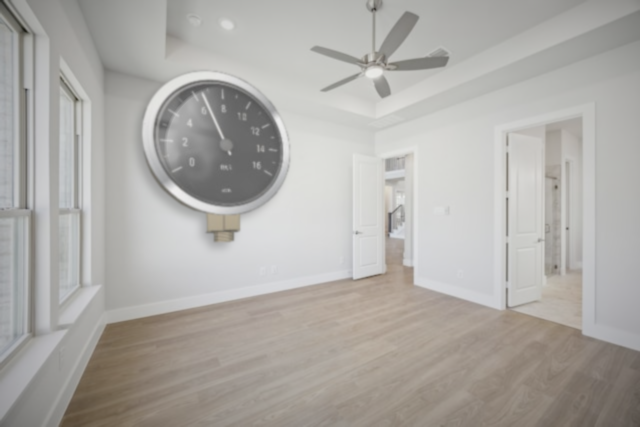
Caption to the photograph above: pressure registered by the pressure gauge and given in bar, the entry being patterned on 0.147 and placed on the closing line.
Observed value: 6.5
